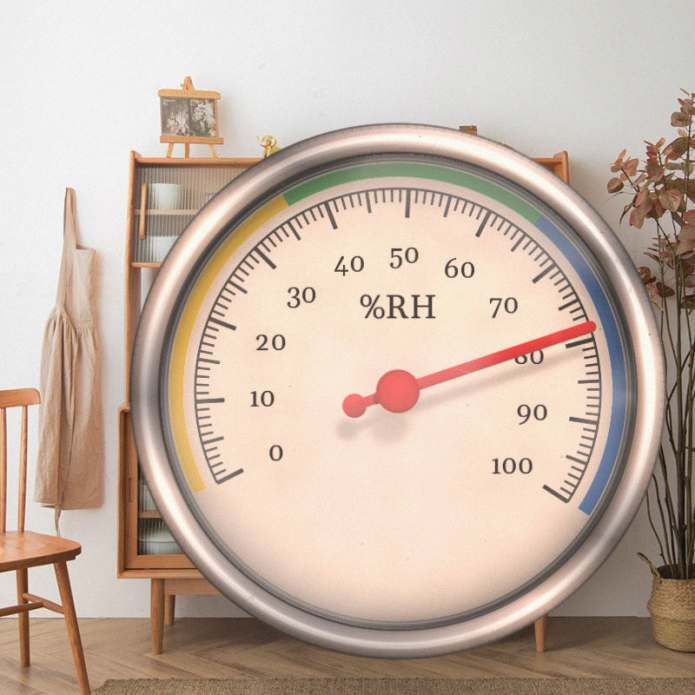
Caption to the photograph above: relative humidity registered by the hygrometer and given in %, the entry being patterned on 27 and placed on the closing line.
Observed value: 78.5
